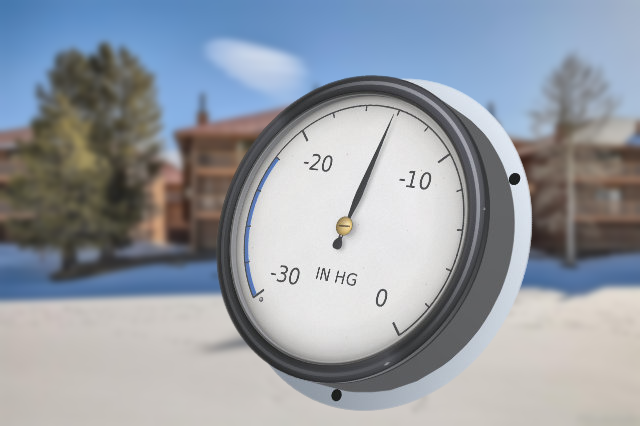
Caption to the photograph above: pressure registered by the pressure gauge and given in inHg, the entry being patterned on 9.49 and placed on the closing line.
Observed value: -14
